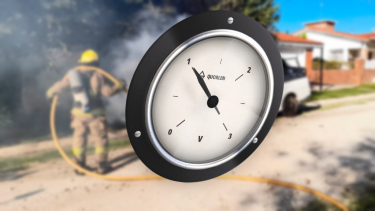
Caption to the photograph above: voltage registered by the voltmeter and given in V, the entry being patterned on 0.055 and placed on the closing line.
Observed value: 1
